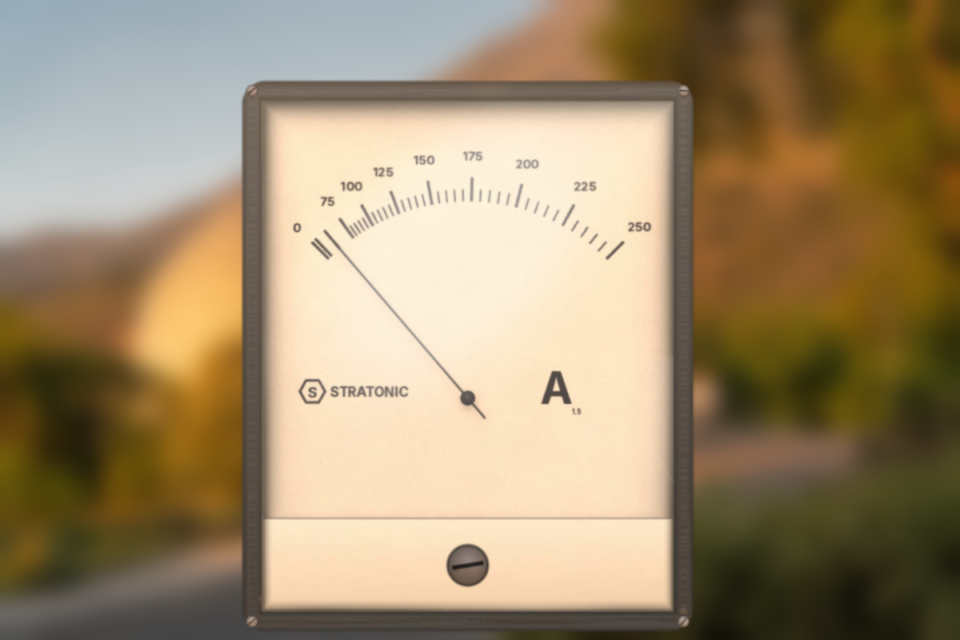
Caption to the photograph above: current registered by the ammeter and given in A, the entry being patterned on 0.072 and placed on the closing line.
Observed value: 50
